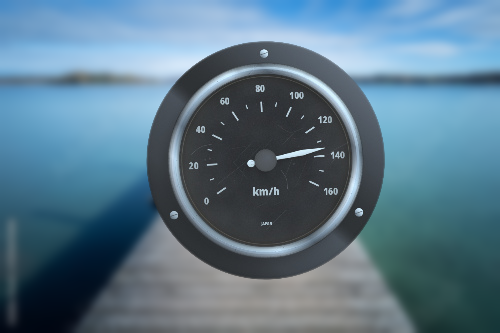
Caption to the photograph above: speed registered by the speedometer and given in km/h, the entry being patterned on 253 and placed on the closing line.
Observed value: 135
